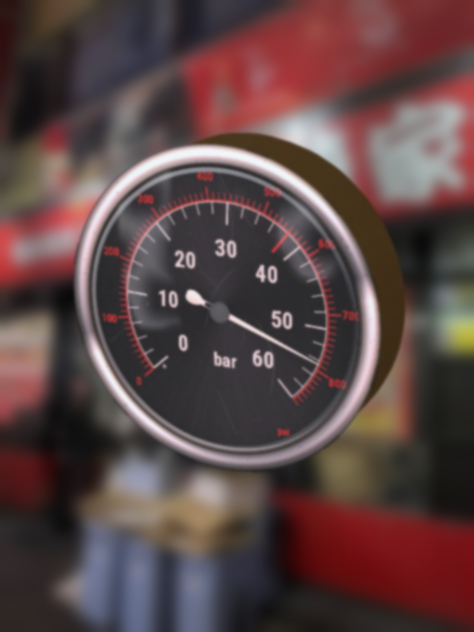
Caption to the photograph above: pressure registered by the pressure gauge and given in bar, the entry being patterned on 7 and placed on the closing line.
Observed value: 54
